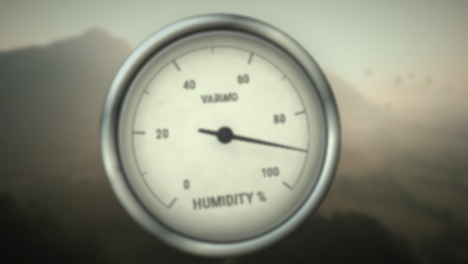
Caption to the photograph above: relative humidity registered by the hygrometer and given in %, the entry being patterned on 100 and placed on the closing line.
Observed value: 90
